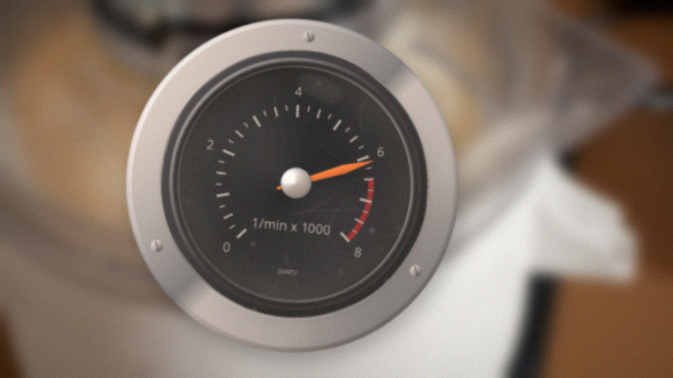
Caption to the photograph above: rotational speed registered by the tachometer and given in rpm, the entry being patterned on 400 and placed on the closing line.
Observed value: 6125
